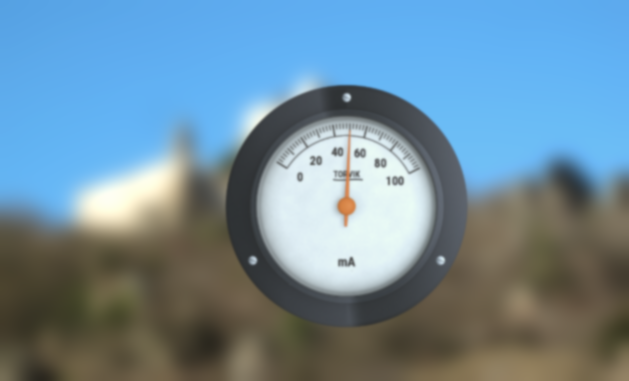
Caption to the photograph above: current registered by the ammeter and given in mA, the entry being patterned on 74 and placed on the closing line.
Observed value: 50
